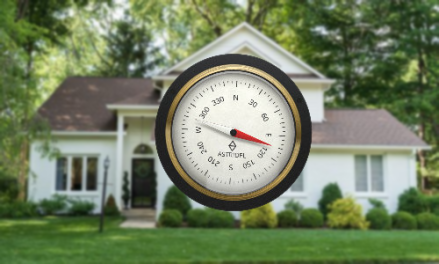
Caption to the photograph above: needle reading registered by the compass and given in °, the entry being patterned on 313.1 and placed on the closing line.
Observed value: 105
